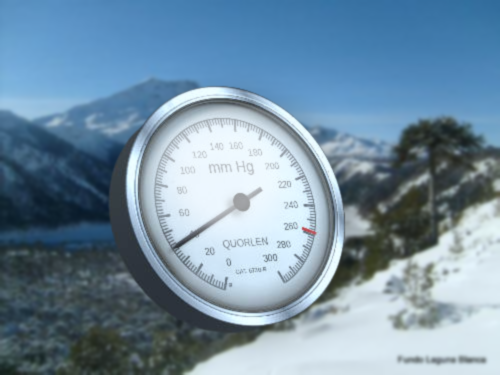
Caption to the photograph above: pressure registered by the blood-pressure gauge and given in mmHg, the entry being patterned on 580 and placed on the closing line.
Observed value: 40
